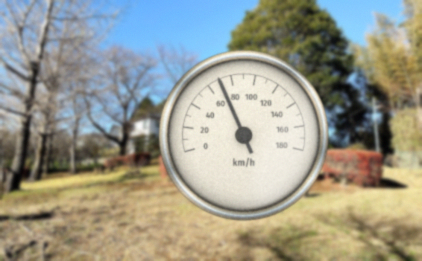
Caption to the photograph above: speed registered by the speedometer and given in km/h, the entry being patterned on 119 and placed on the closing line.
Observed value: 70
